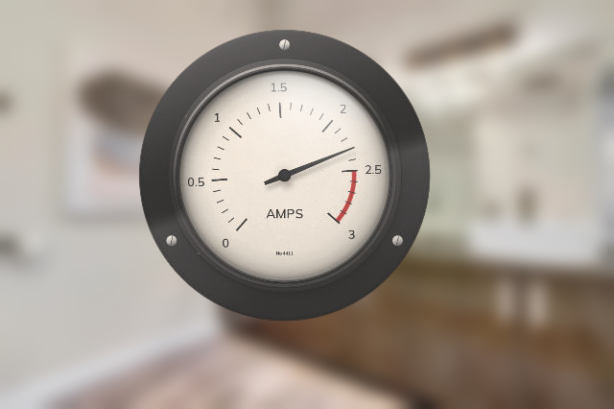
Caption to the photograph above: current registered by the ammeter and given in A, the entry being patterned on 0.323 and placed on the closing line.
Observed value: 2.3
